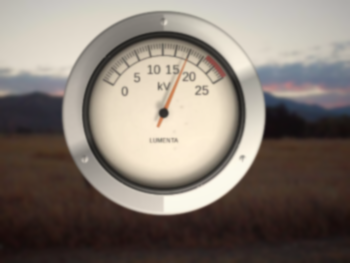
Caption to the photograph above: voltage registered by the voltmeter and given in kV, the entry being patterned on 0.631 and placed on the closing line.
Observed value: 17.5
